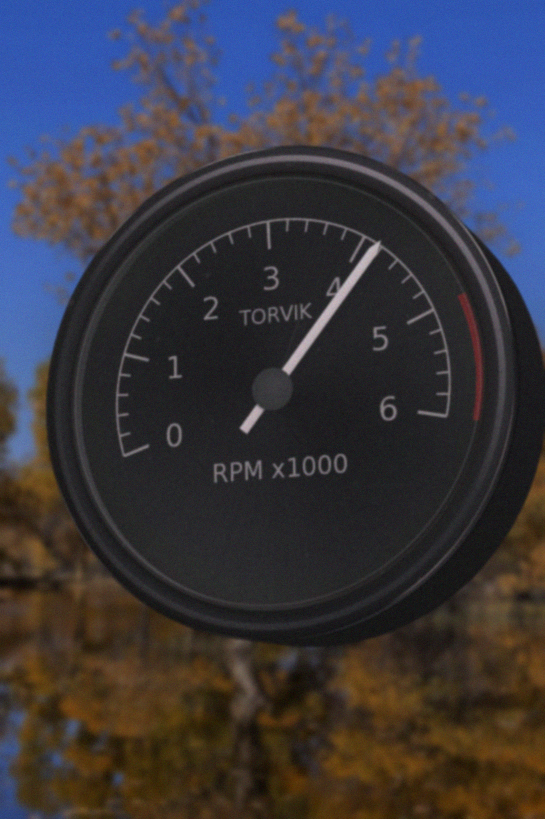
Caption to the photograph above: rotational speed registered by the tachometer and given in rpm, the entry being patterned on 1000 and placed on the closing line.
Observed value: 4200
